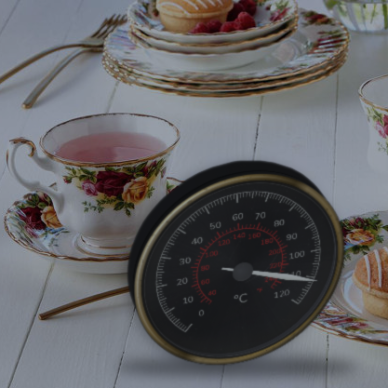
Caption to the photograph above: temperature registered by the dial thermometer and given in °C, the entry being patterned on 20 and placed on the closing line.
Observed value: 110
